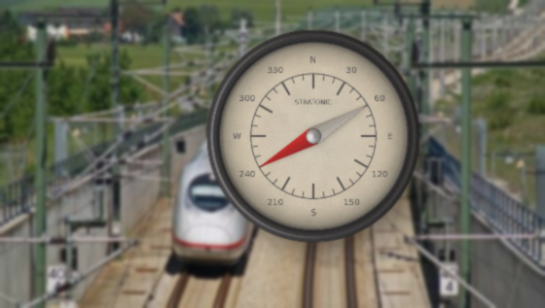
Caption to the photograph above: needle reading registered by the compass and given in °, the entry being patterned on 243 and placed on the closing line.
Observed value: 240
